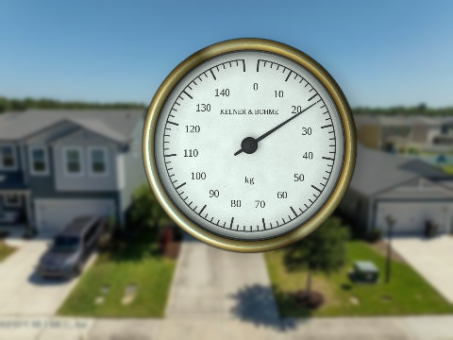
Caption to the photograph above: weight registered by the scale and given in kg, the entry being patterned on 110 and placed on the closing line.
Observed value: 22
